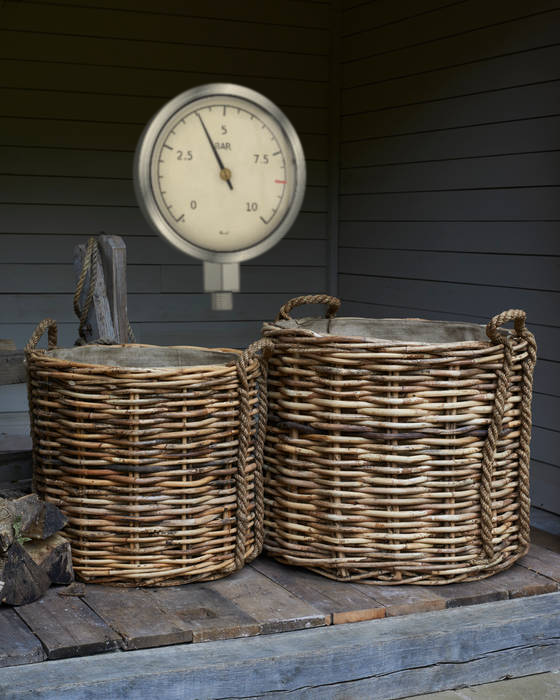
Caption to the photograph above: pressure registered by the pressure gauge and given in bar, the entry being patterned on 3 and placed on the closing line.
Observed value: 4
